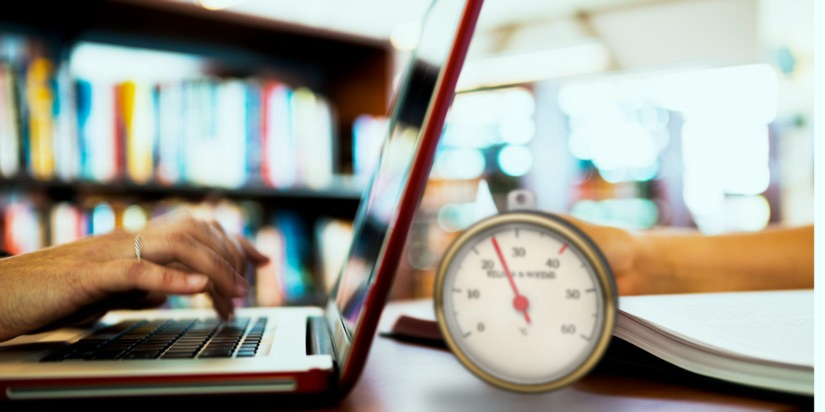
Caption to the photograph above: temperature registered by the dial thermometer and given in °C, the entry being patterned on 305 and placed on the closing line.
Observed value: 25
